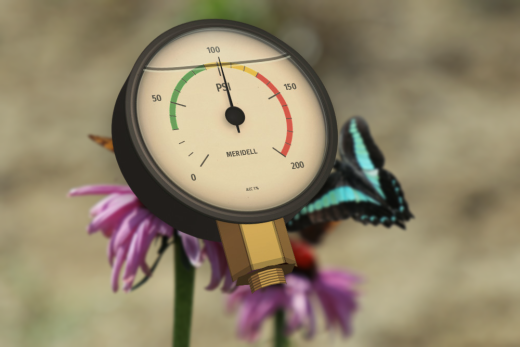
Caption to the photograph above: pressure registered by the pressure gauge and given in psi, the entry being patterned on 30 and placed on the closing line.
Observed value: 100
